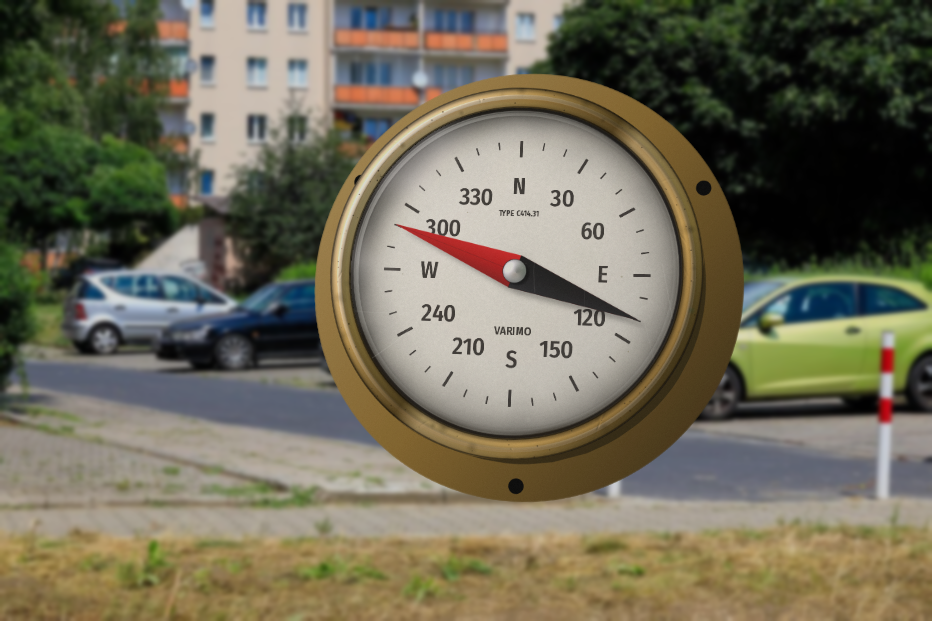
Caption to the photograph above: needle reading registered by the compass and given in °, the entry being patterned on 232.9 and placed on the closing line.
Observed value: 290
